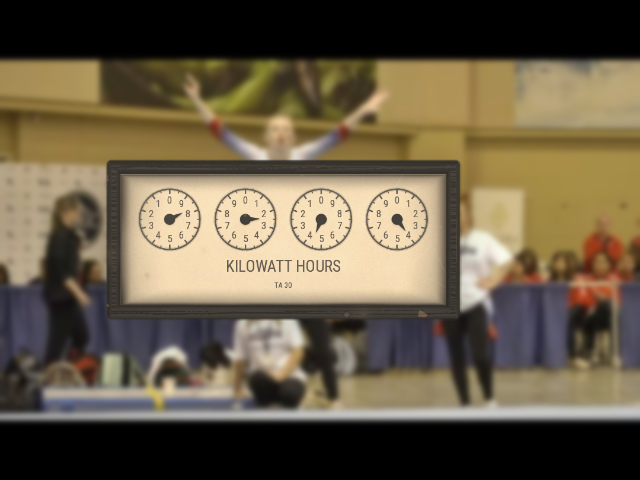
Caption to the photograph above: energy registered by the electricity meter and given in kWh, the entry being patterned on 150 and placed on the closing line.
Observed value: 8244
